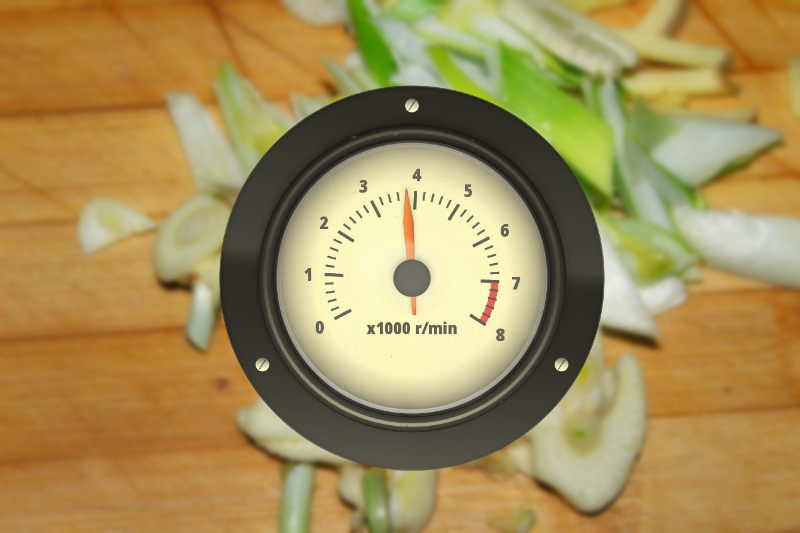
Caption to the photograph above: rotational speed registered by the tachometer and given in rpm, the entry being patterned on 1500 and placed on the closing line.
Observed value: 3800
